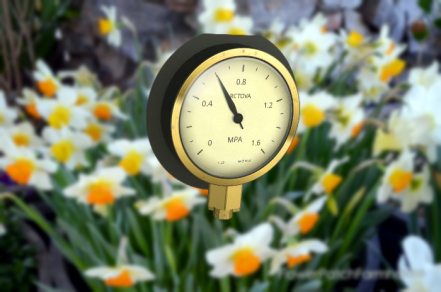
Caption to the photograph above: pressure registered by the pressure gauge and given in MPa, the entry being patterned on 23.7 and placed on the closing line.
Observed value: 0.6
